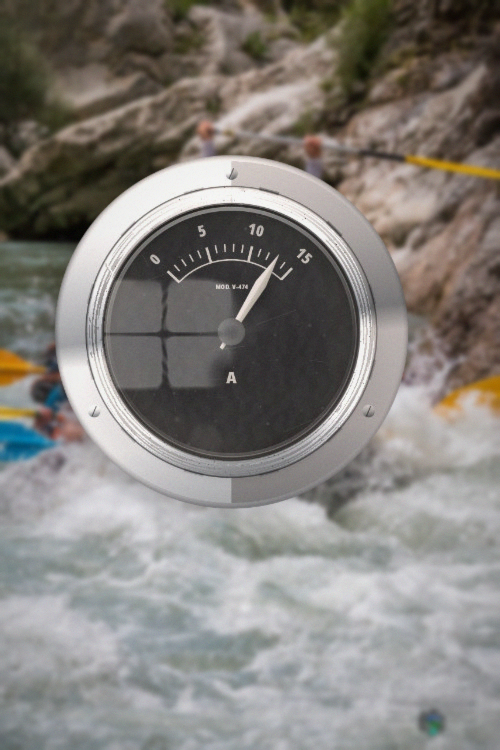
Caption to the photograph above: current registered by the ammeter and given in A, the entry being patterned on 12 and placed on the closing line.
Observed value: 13
